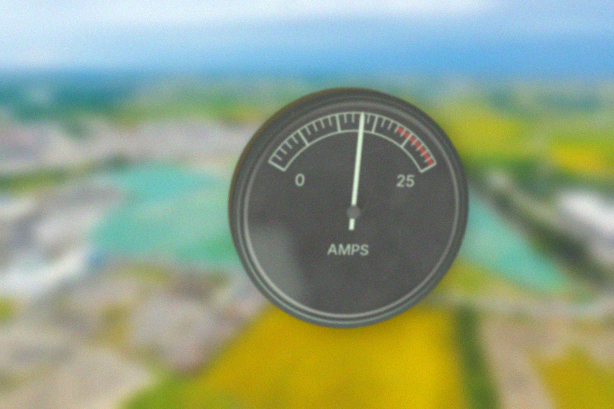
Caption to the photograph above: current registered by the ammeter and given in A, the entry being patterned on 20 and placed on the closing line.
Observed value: 13
